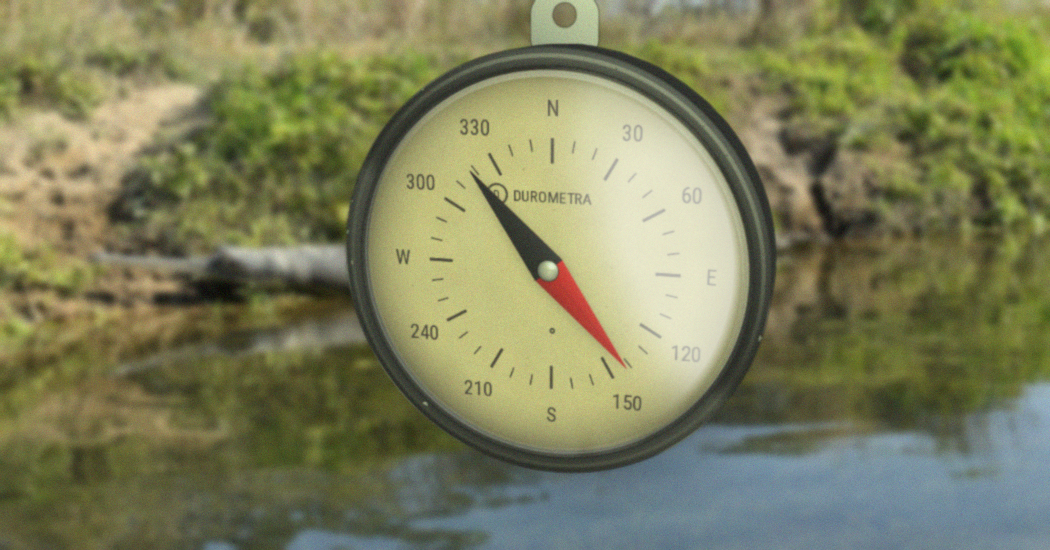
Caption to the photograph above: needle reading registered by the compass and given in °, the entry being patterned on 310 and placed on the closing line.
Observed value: 140
